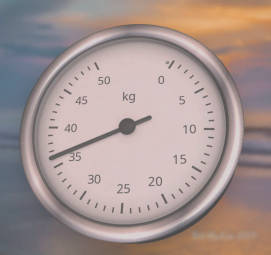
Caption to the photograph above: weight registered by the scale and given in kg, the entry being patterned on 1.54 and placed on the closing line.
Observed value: 36
